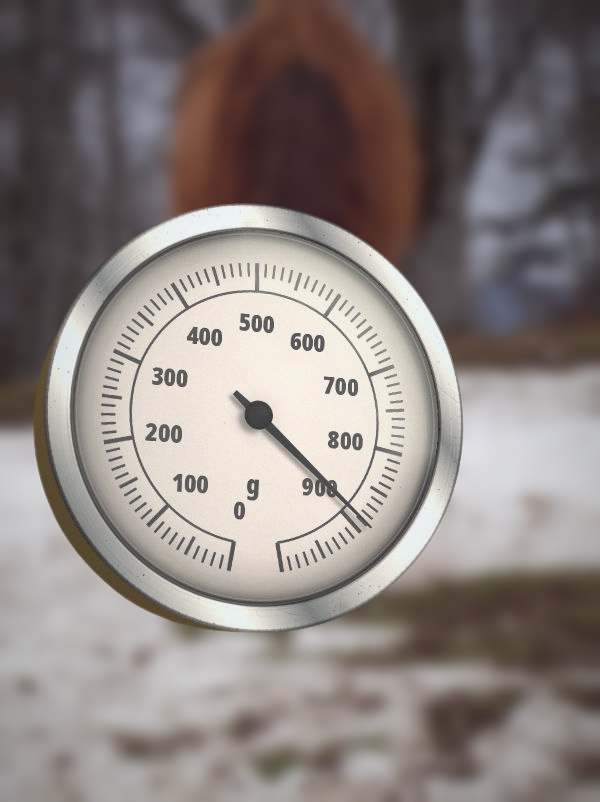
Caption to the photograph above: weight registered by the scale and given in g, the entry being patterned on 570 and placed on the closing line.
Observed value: 890
